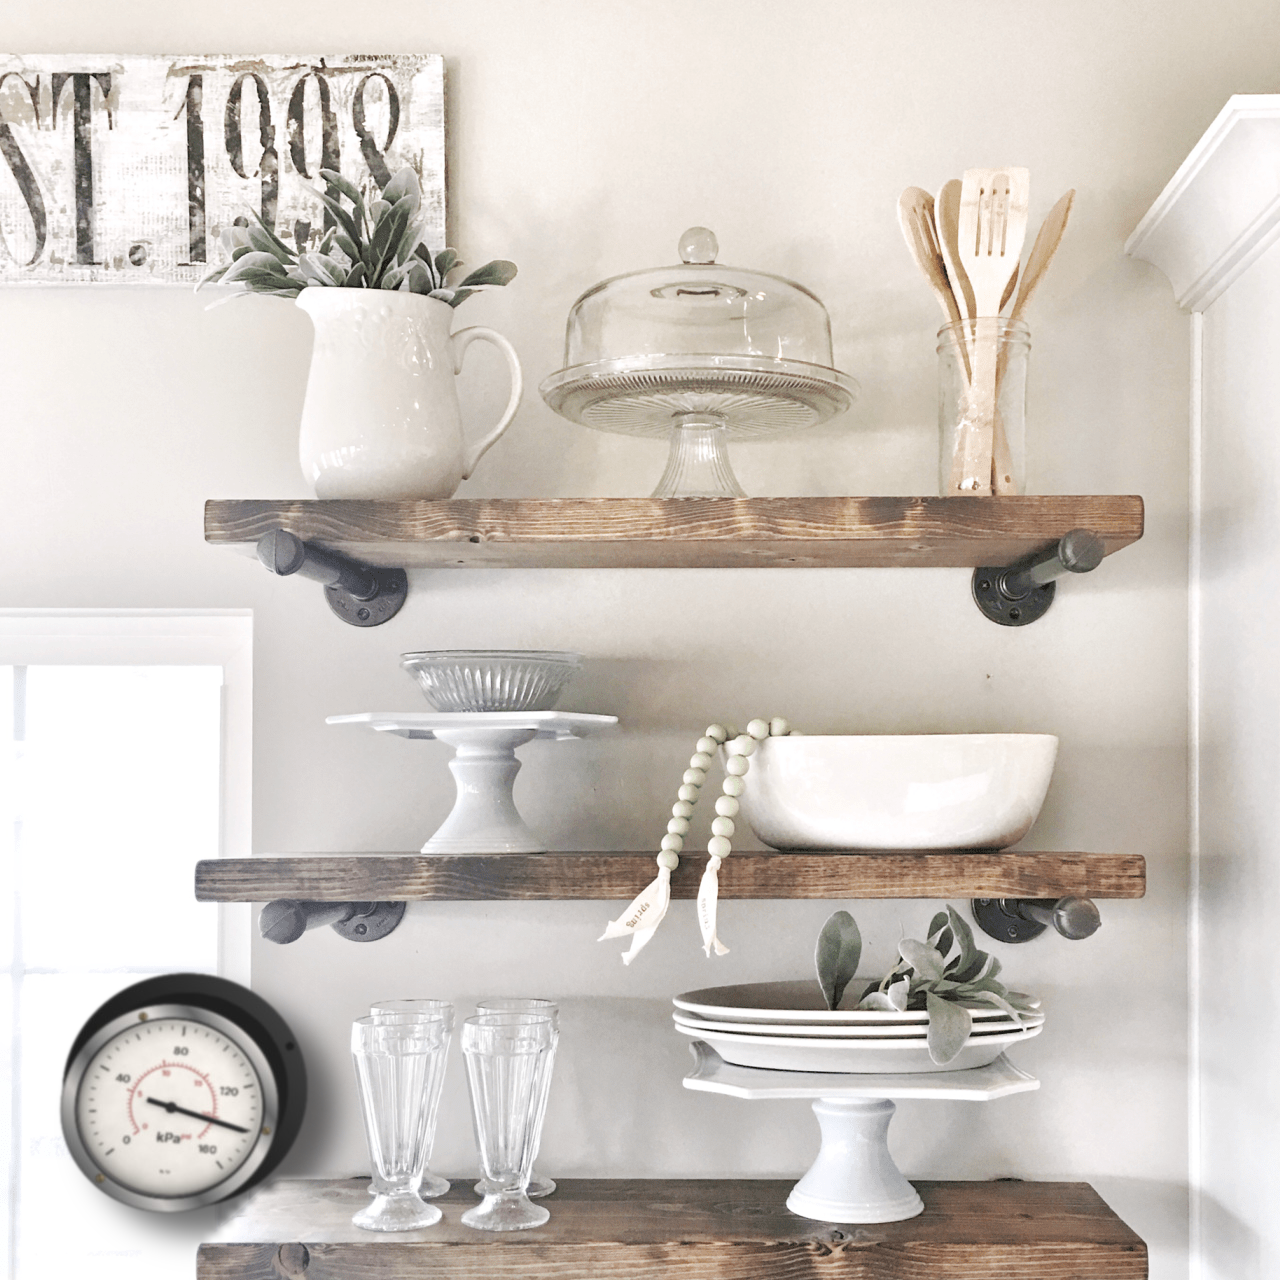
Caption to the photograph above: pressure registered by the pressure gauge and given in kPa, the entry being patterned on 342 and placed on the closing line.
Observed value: 140
